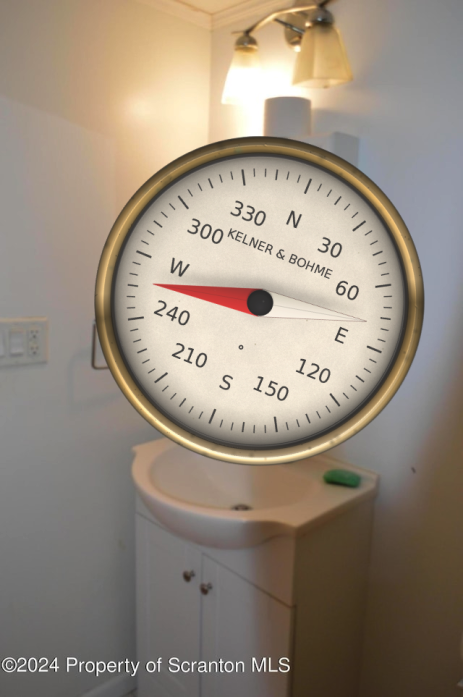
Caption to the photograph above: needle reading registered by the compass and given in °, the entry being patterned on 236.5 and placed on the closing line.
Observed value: 257.5
